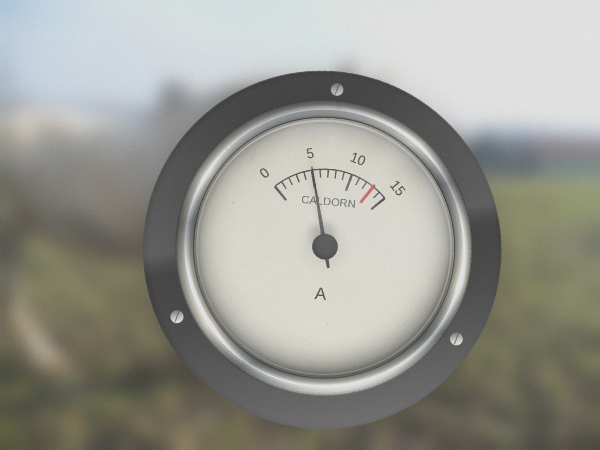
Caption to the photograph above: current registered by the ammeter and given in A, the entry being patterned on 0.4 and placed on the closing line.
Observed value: 5
